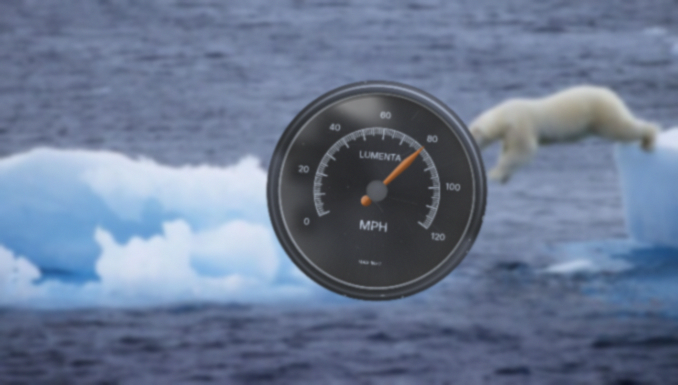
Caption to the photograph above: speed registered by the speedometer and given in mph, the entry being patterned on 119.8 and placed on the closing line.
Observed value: 80
